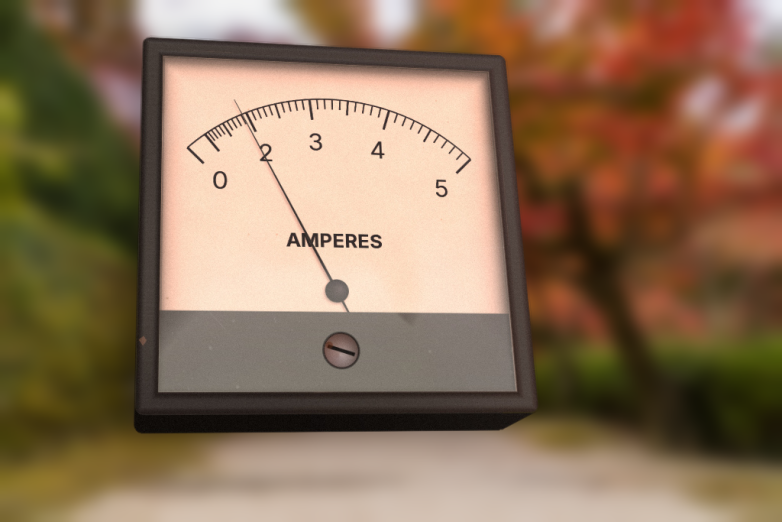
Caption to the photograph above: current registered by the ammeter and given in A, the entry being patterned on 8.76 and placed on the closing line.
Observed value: 1.9
